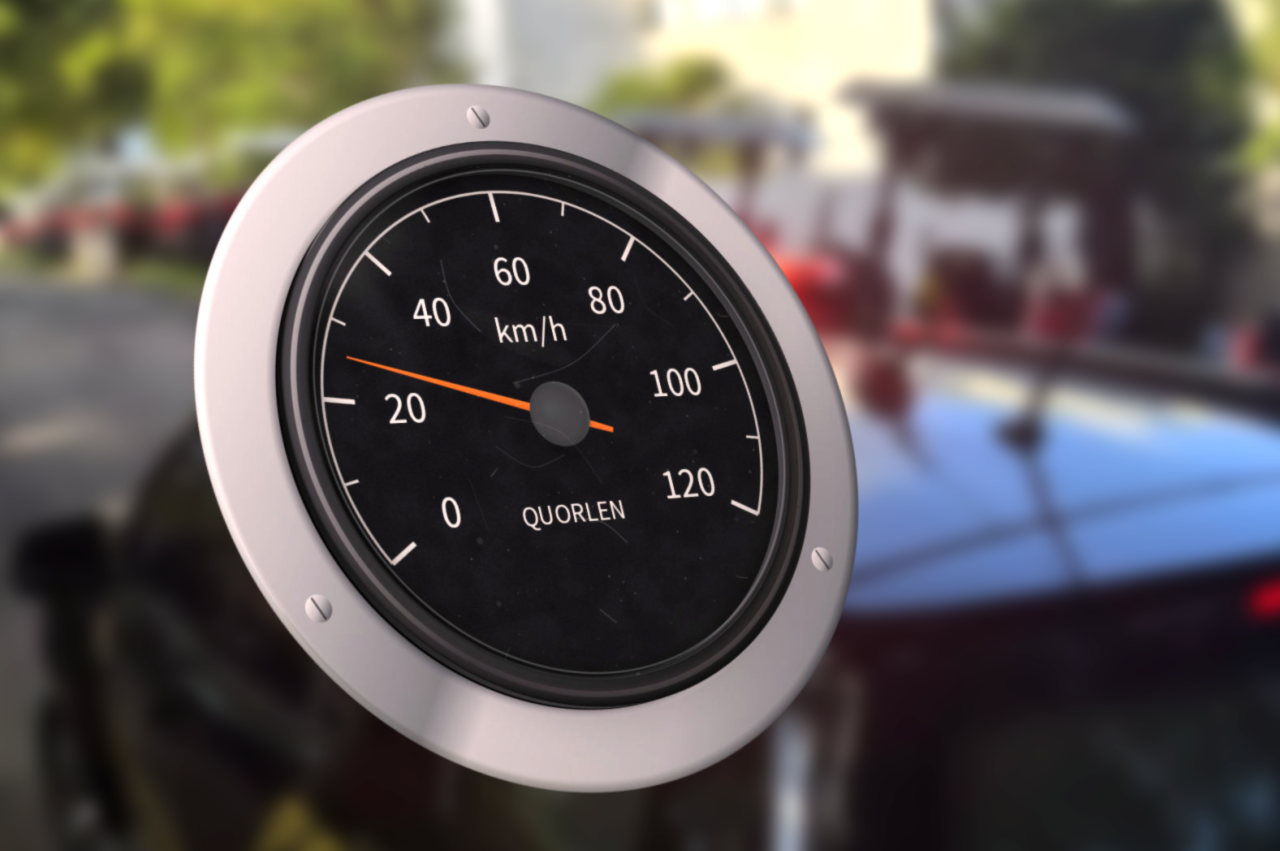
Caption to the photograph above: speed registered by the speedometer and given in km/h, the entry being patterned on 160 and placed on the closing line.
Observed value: 25
